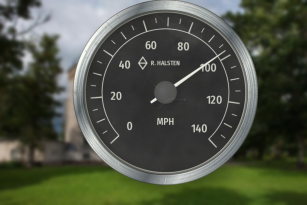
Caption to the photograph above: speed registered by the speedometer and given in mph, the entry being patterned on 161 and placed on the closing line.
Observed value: 97.5
